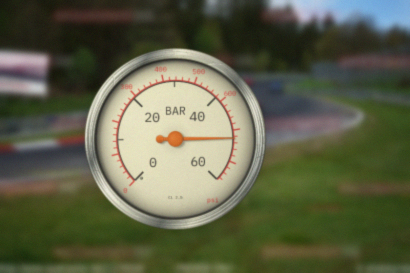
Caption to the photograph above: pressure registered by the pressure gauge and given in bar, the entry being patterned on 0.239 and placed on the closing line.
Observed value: 50
